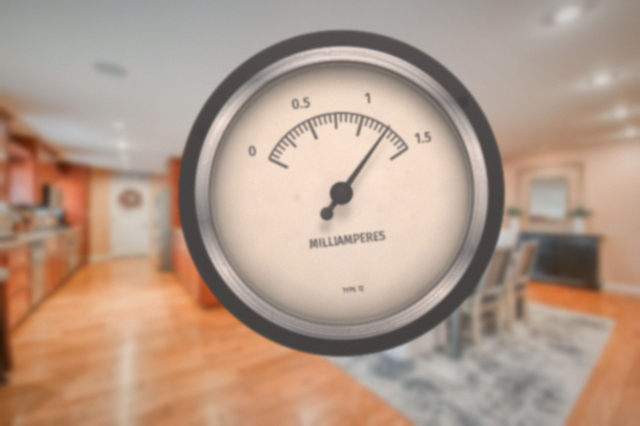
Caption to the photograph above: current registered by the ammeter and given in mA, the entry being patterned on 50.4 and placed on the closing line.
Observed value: 1.25
